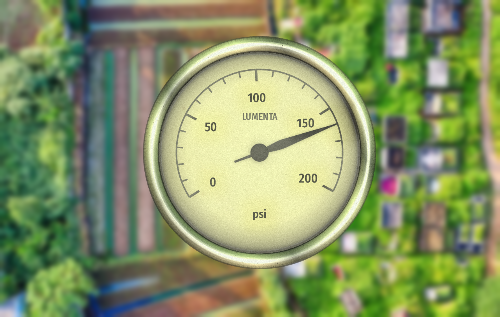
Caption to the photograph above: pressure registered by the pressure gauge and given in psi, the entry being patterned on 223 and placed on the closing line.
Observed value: 160
